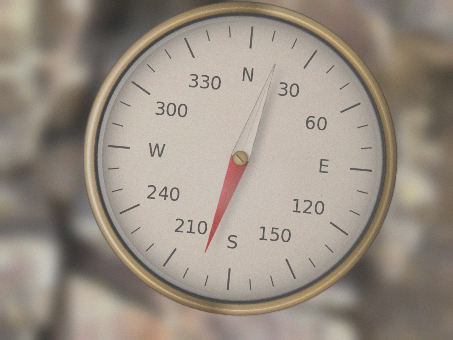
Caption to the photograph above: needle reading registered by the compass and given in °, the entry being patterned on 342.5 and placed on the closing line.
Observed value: 195
